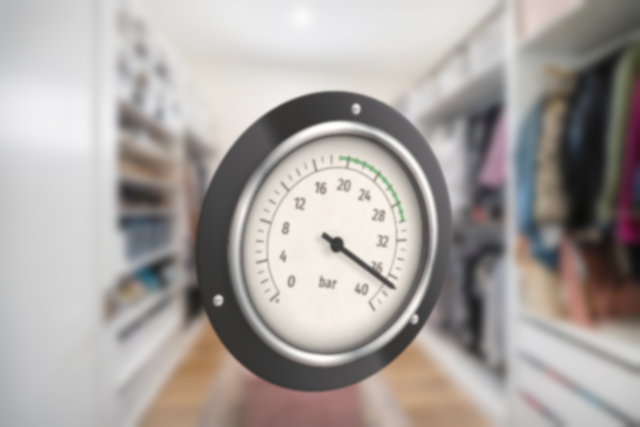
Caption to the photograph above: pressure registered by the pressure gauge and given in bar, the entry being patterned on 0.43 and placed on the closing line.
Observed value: 37
